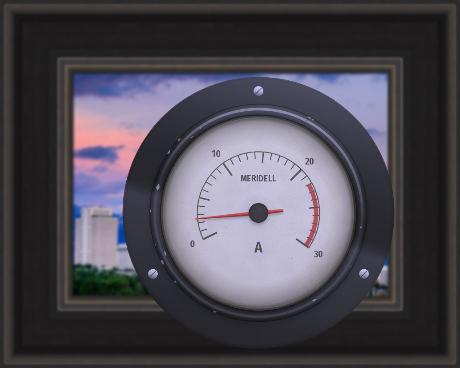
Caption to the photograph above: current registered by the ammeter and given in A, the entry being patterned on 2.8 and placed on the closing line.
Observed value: 2.5
